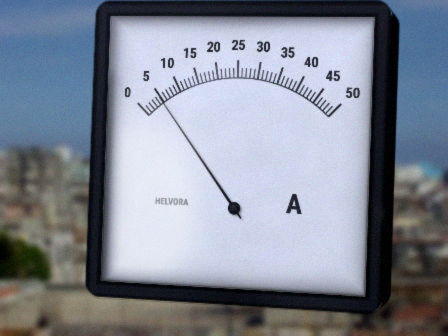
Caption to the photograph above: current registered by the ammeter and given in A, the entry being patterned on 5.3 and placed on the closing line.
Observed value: 5
